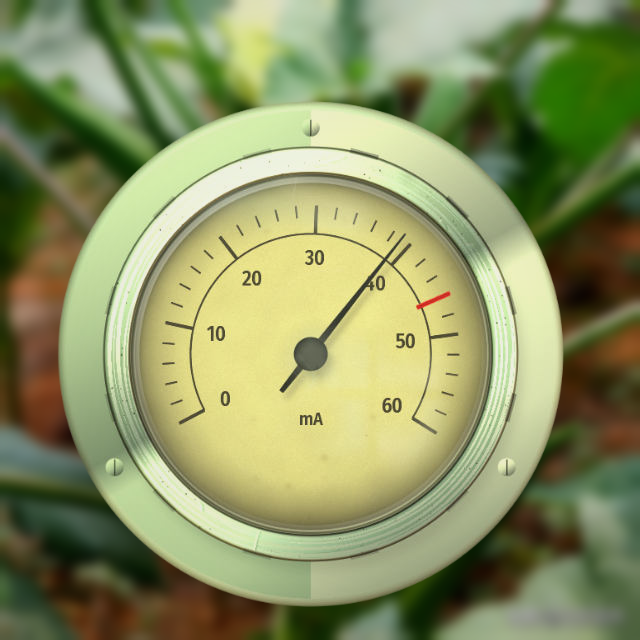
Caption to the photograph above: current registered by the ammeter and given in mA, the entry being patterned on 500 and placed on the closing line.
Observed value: 39
